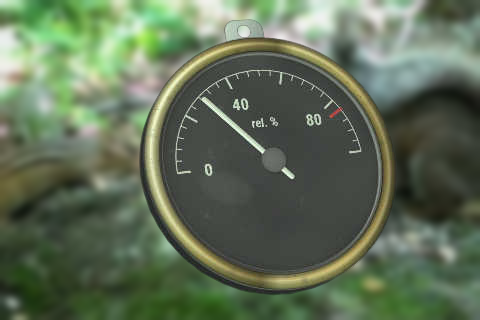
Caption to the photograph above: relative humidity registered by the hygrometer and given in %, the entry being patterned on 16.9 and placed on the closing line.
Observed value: 28
